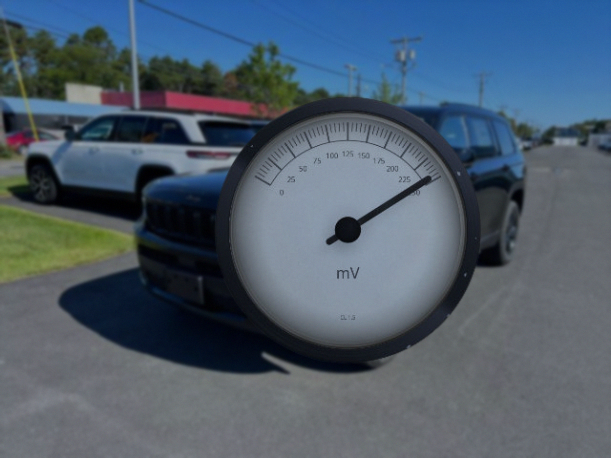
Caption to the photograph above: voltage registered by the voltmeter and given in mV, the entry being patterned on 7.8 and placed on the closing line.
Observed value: 245
